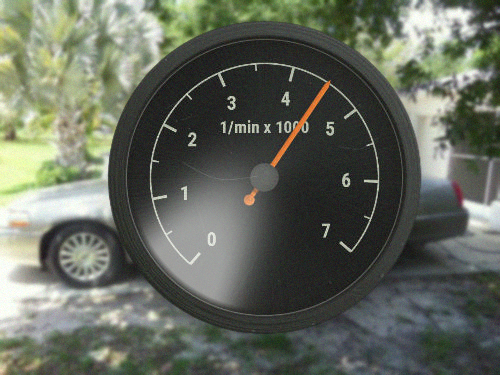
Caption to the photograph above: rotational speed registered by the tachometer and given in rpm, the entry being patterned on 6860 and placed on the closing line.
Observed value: 4500
